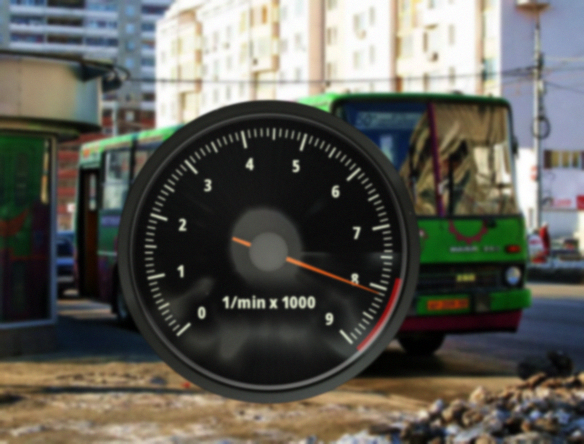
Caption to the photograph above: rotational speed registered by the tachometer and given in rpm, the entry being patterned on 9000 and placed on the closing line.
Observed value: 8100
